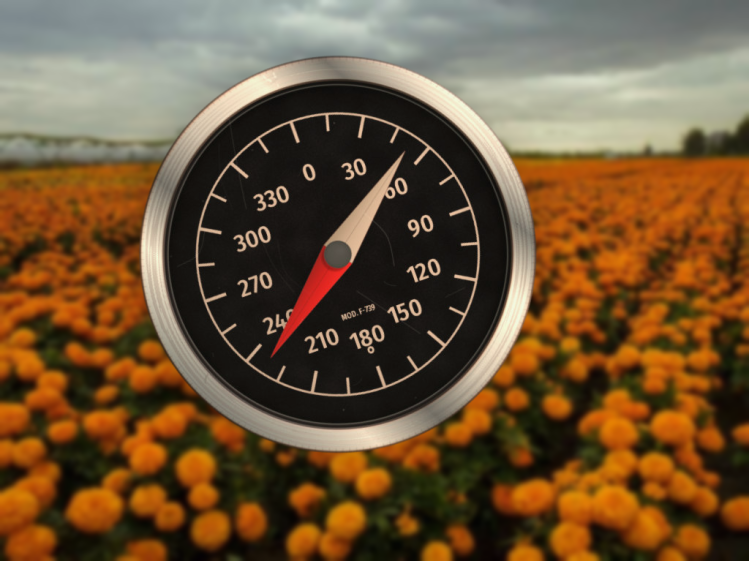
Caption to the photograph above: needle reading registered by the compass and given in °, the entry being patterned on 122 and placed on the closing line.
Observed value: 232.5
